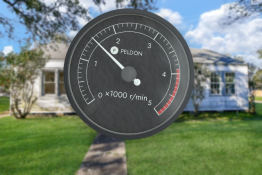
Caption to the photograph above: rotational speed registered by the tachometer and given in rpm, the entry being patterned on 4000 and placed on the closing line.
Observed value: 1500
